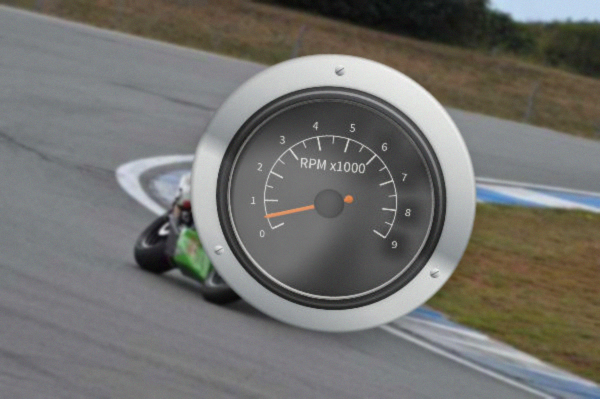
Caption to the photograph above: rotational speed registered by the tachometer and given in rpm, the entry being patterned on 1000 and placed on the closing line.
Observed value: 500
